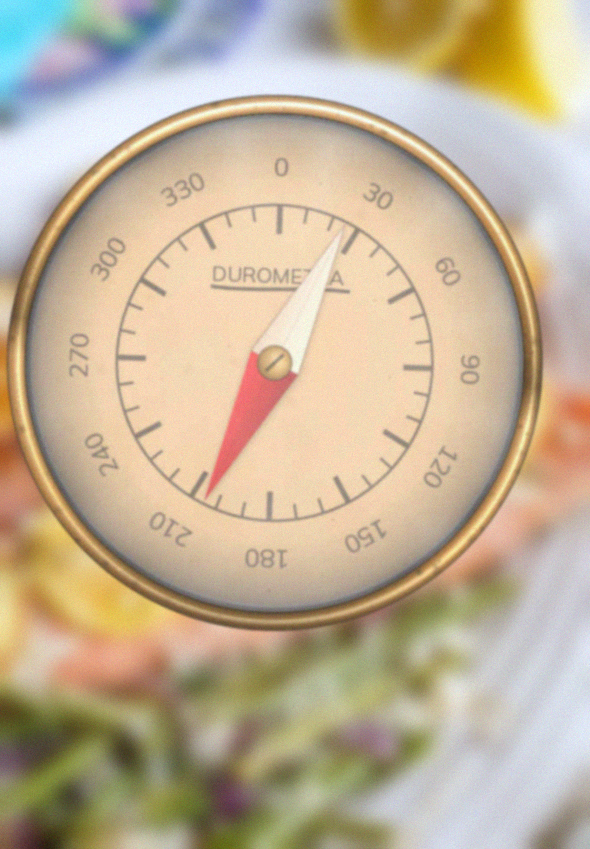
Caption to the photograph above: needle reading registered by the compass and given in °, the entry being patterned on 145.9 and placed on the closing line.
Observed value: 205
